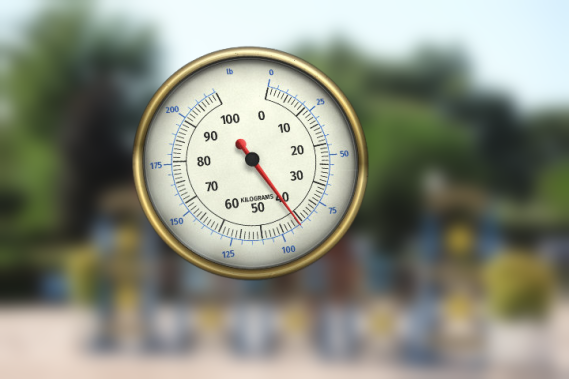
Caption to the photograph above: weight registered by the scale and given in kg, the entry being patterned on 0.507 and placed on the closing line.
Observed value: 41
